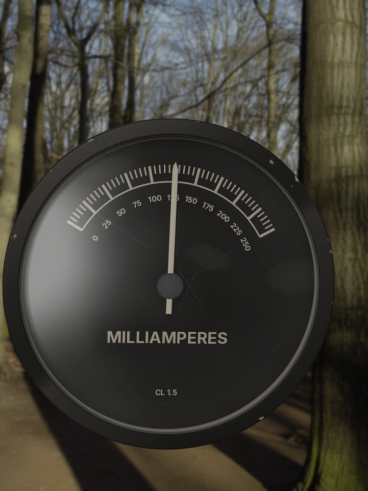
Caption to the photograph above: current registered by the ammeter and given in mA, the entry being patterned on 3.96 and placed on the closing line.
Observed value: 125
